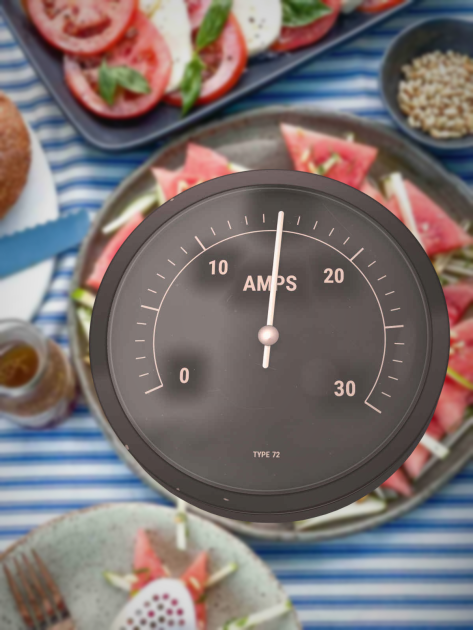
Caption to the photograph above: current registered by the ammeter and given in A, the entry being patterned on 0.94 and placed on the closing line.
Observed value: 15
